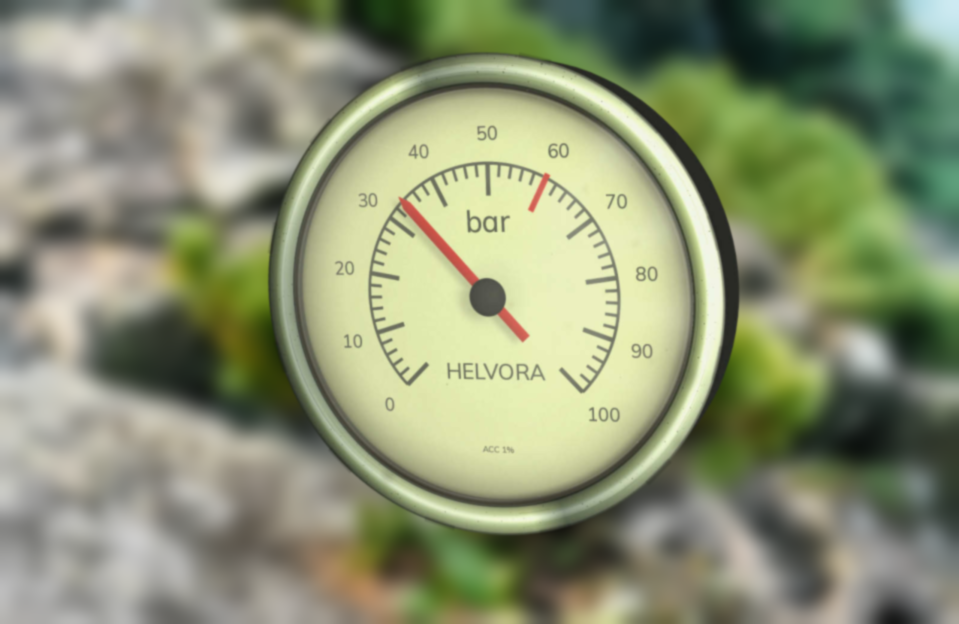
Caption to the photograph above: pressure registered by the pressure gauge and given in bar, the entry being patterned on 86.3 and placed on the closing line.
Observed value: 34
